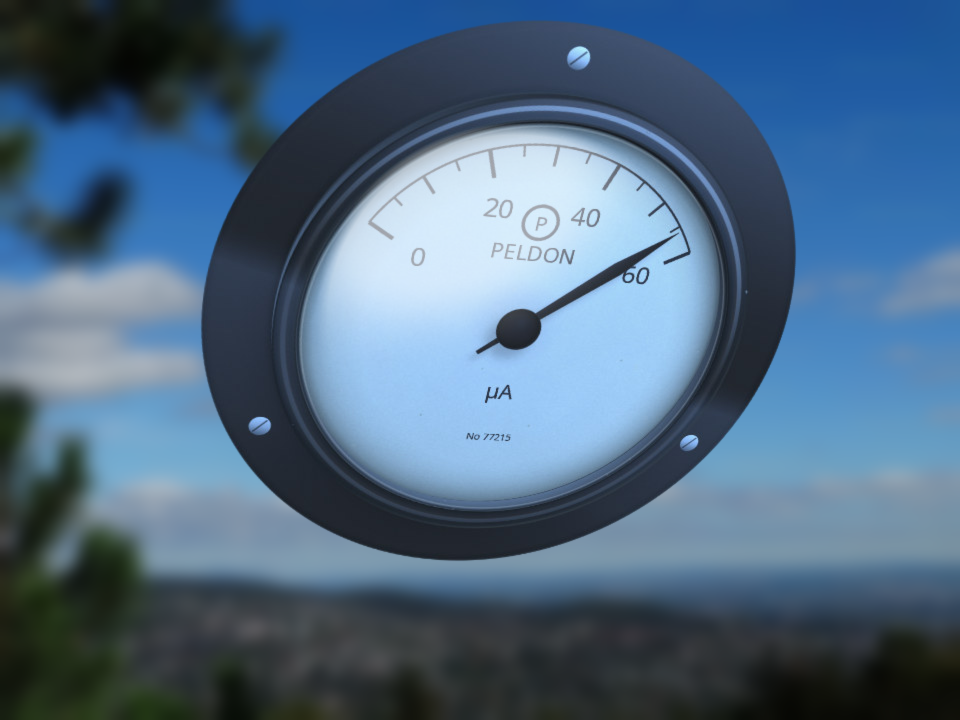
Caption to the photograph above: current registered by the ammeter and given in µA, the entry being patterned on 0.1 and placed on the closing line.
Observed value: 55
